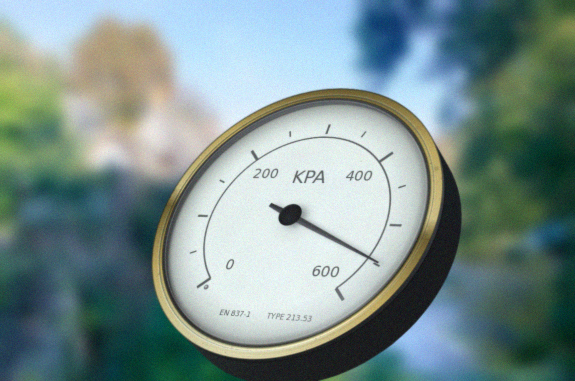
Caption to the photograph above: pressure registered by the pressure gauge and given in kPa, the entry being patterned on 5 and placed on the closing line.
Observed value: 550
